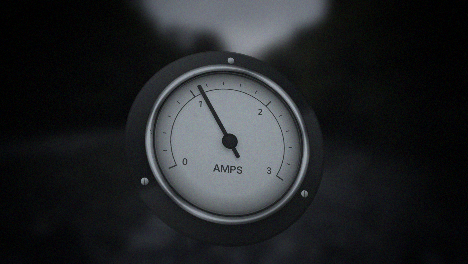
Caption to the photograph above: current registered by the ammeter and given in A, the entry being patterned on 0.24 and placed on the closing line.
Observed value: 1.1
